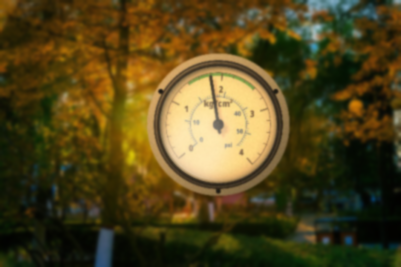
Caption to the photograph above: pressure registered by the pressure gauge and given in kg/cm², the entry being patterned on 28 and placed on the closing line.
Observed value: 1.8
